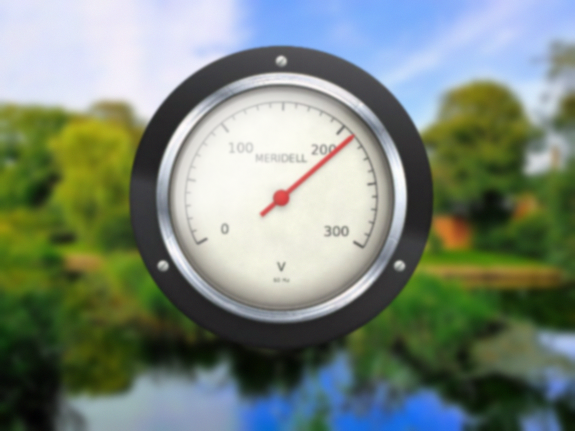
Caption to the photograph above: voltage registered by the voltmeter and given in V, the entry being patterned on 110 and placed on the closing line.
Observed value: 210
